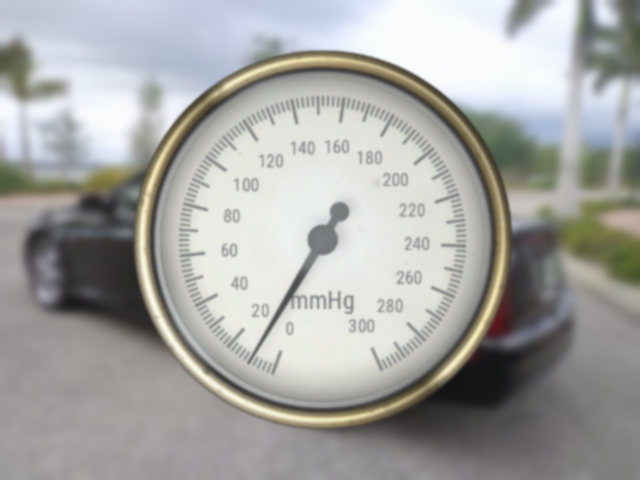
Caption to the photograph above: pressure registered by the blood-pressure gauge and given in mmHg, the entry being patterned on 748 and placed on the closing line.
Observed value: 10
